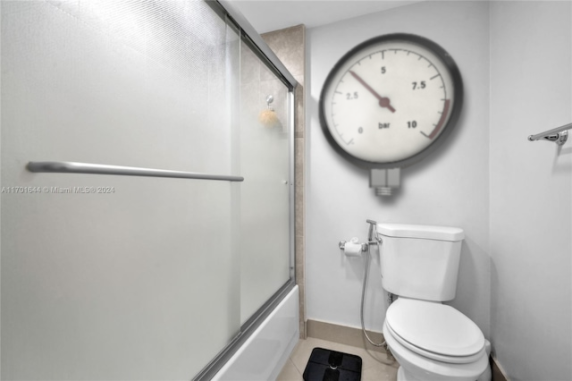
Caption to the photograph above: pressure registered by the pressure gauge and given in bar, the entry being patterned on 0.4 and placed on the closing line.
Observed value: 3.5
